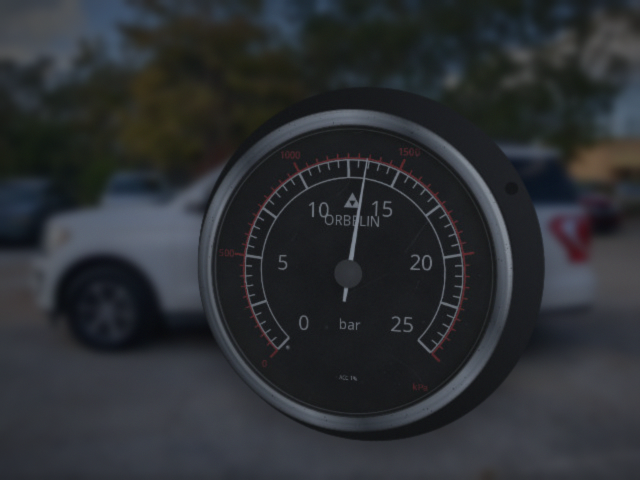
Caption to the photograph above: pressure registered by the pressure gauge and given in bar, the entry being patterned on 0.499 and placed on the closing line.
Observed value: 13.5
